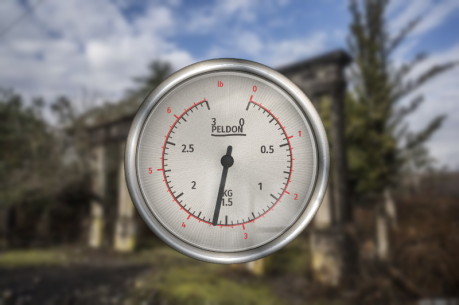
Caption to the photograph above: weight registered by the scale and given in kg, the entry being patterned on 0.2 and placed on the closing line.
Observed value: 1.6
